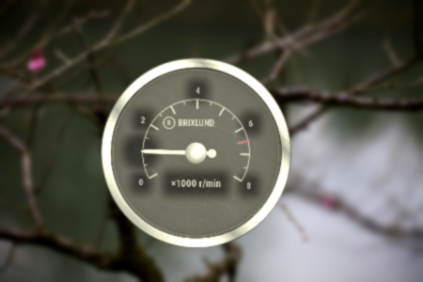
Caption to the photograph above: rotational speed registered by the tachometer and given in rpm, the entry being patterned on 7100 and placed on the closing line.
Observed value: 1000
